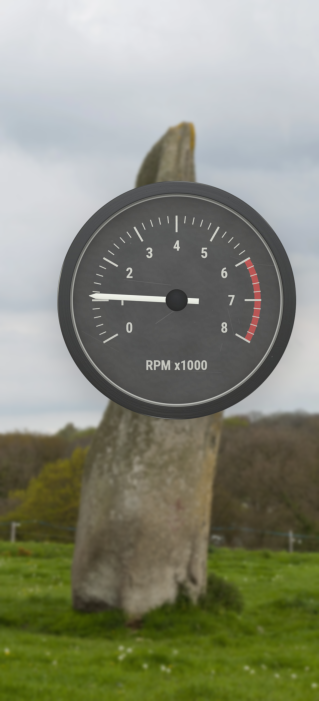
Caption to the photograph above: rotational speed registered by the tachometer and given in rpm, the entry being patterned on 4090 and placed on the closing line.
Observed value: 1100
